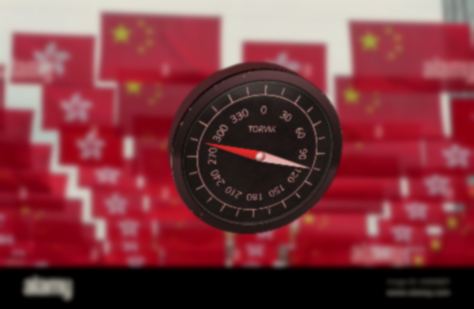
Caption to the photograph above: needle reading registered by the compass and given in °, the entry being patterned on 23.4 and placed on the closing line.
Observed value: 285
